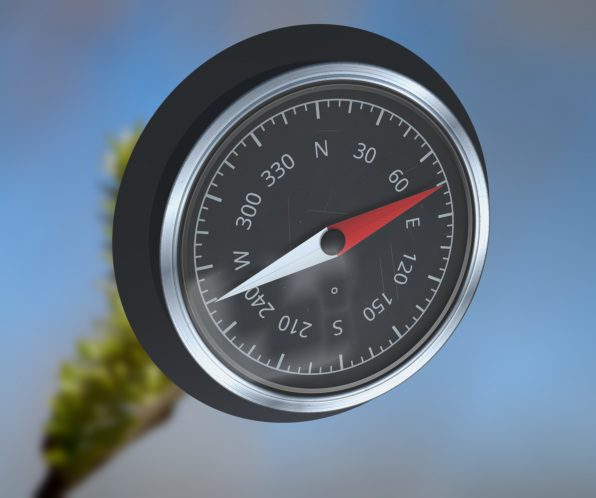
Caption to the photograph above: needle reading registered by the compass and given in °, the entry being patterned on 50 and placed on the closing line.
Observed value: 75
